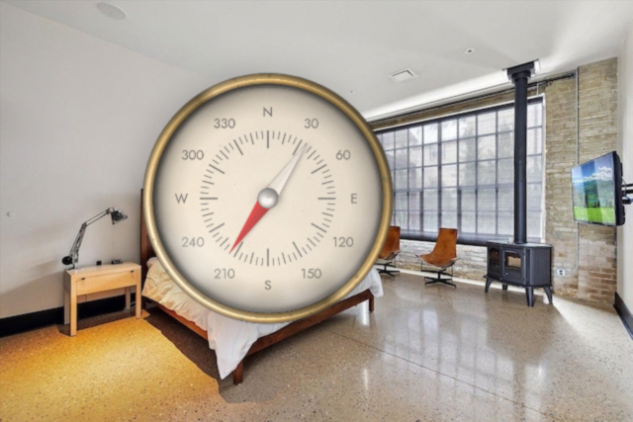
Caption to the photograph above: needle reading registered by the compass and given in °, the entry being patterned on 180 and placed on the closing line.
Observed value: 215
